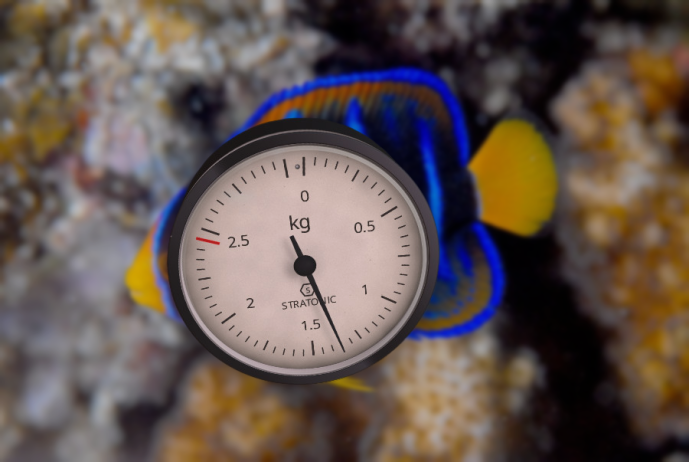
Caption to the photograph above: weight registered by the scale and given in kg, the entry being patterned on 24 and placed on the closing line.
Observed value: 1.35
